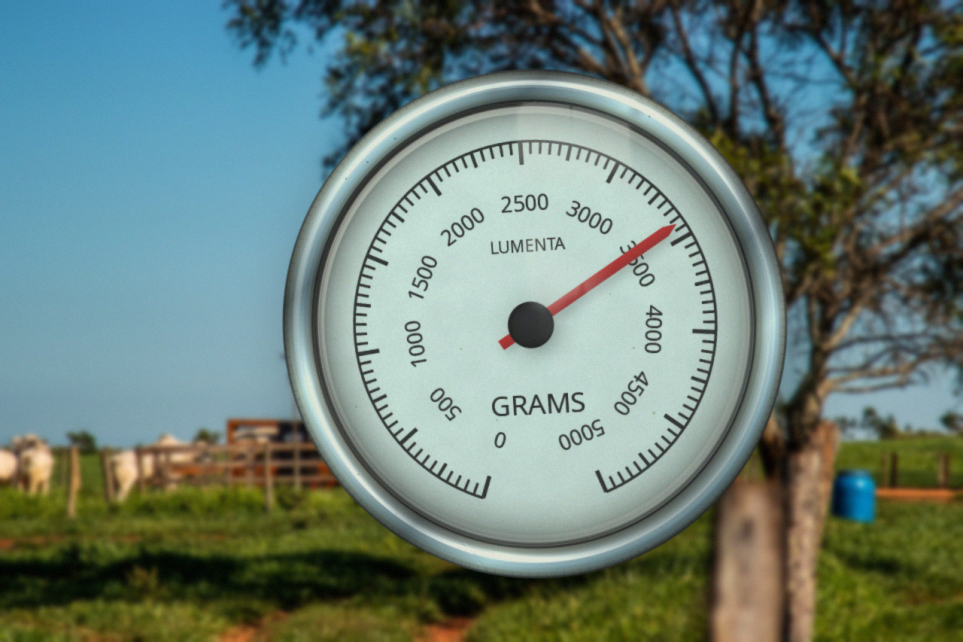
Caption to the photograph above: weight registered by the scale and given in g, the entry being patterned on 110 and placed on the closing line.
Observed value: 3425
